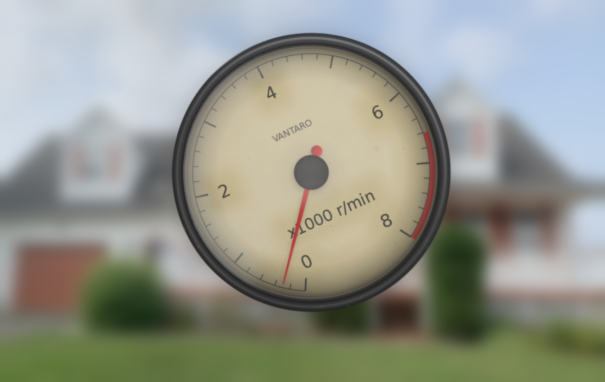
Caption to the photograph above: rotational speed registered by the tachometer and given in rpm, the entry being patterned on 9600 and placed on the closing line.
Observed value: 300
